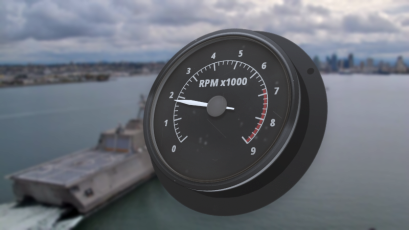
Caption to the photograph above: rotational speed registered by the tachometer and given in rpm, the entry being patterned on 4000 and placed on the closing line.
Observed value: 1800
